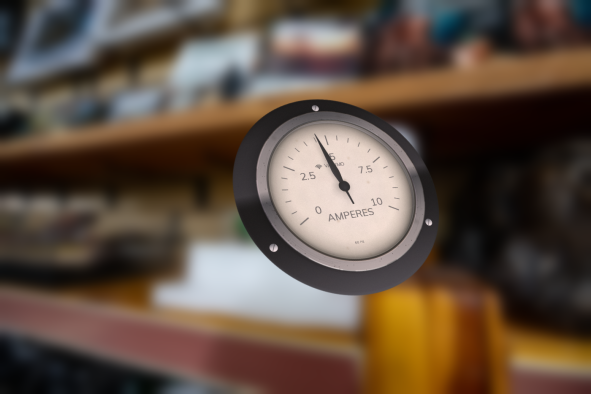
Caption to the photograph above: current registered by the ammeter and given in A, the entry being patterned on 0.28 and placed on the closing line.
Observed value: 4.5
